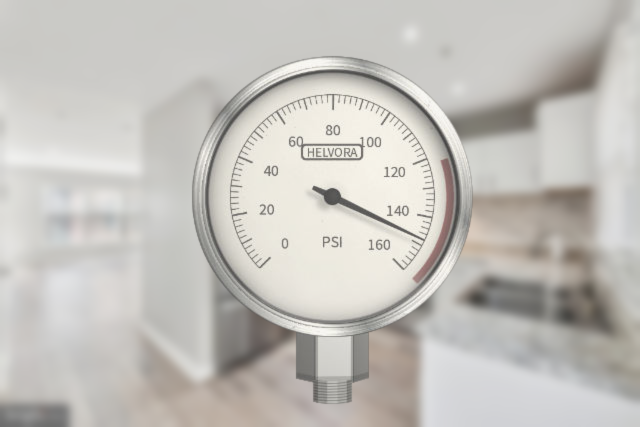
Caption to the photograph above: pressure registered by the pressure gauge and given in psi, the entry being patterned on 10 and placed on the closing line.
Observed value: 148
